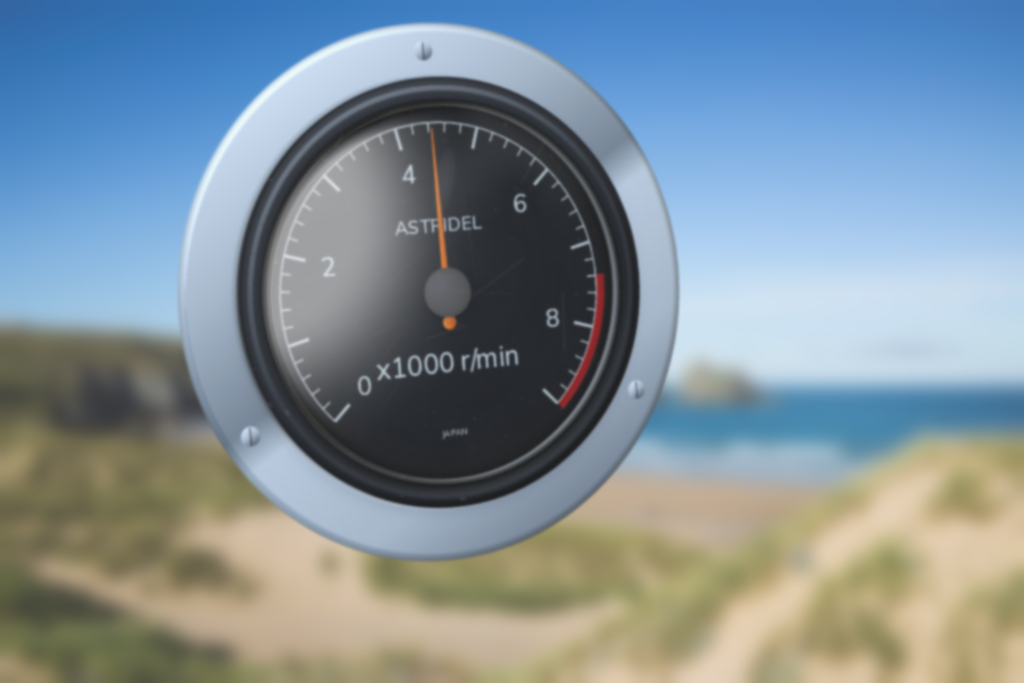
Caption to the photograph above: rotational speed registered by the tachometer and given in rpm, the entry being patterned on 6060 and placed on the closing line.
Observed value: 4400
